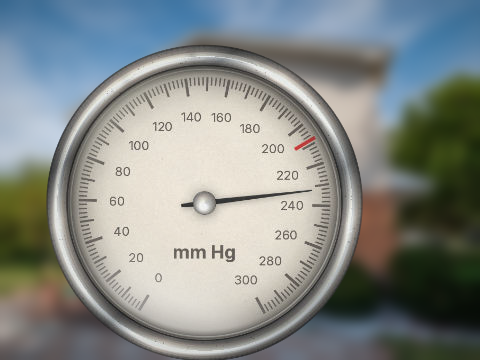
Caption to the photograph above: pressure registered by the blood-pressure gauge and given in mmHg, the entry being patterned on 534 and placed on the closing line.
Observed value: 232
